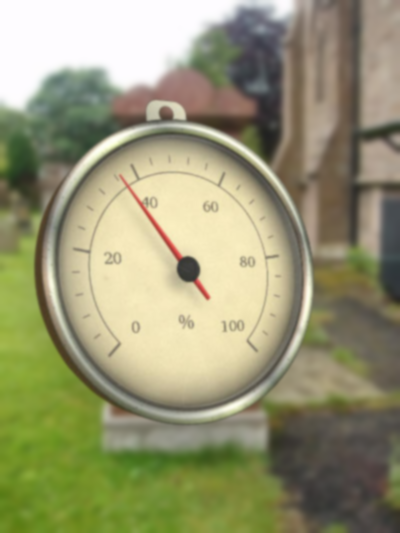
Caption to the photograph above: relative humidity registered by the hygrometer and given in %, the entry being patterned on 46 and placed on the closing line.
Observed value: 36
